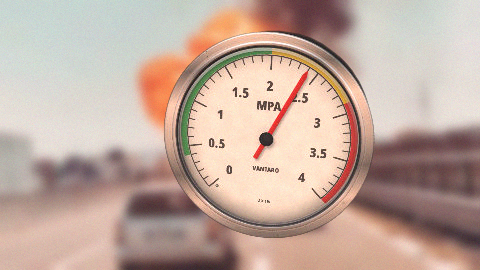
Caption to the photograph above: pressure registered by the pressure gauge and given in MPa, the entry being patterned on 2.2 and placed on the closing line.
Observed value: 2.4
